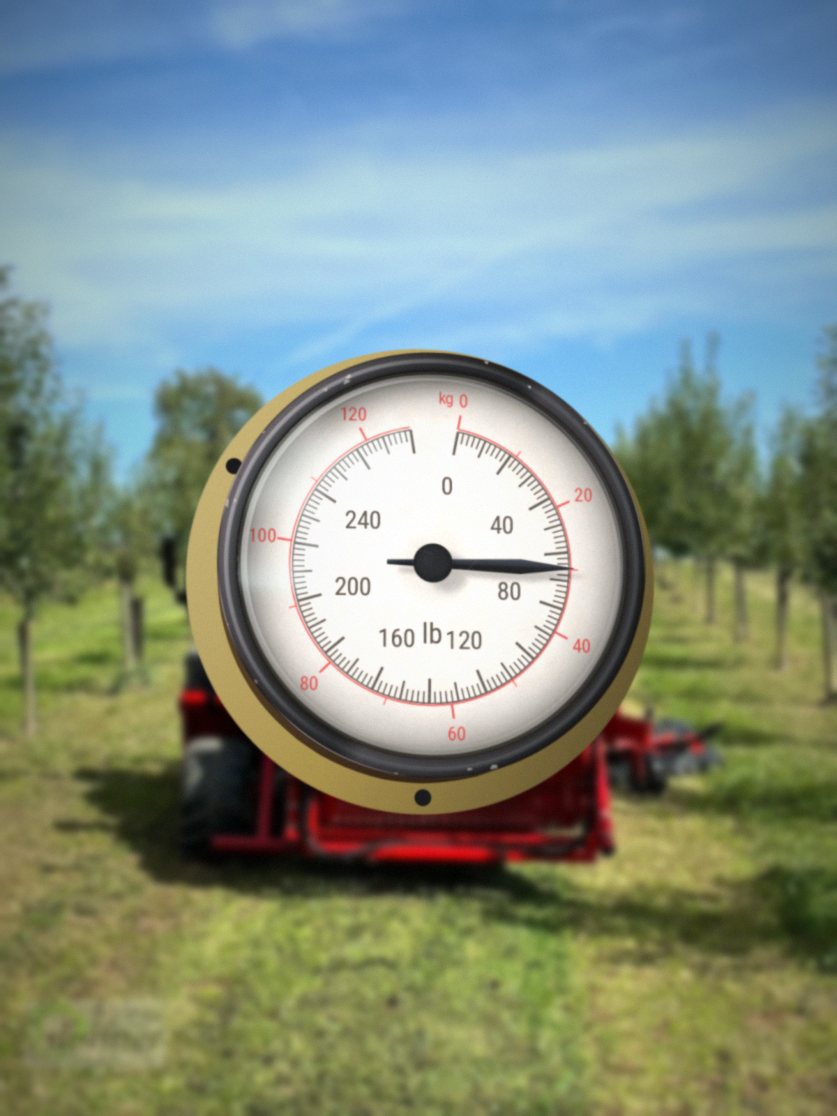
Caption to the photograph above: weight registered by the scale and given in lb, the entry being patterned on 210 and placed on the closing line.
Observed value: 66
